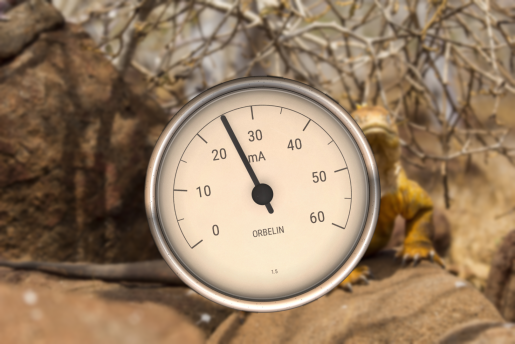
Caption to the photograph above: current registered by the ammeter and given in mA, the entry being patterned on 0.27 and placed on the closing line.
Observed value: 25
